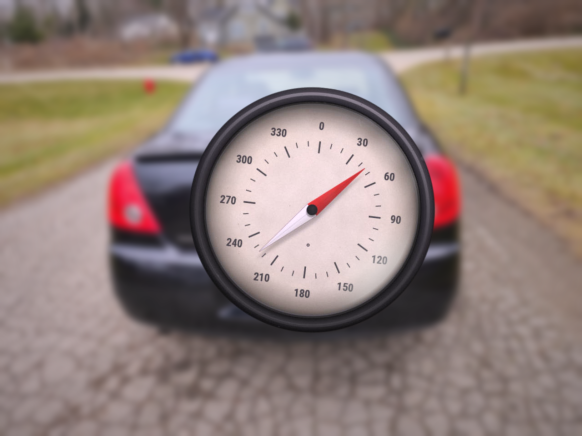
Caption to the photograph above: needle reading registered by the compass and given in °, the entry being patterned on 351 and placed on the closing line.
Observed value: 45
